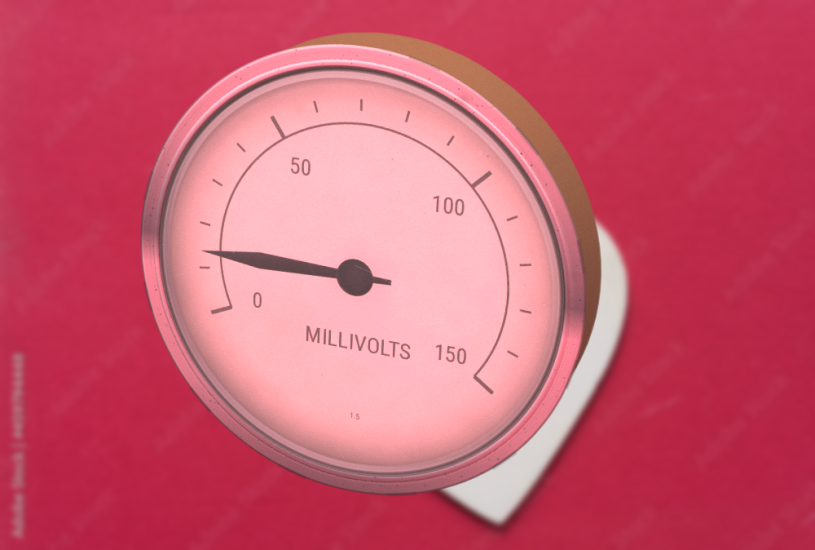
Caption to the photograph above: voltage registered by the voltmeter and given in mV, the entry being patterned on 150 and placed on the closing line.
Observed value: 15
